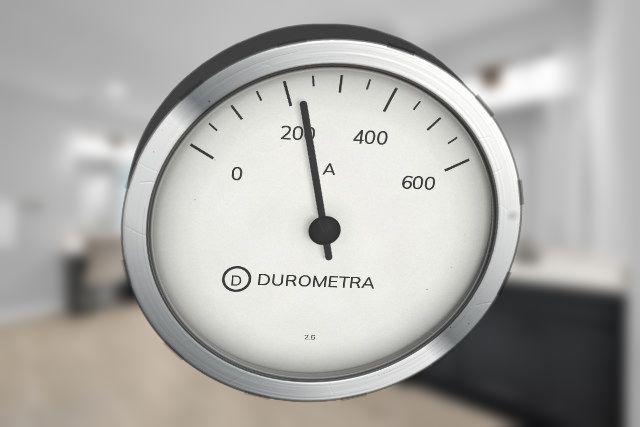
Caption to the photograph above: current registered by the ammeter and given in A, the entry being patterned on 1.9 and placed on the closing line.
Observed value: 225
